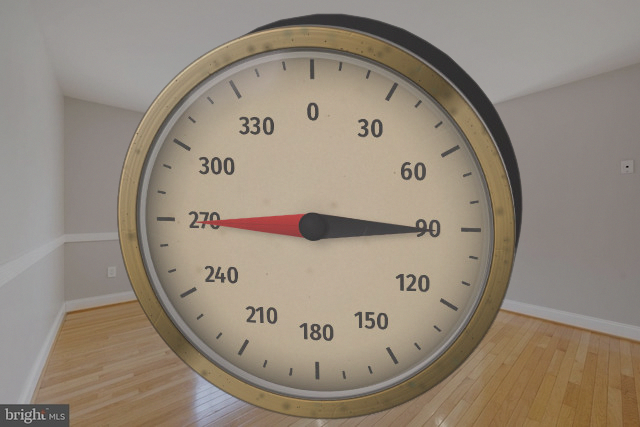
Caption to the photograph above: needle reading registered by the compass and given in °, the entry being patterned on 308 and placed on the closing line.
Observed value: 270
